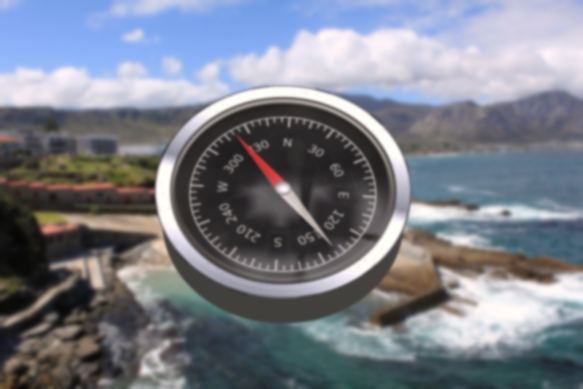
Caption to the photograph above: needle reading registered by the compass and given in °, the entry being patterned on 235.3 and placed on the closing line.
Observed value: 320
